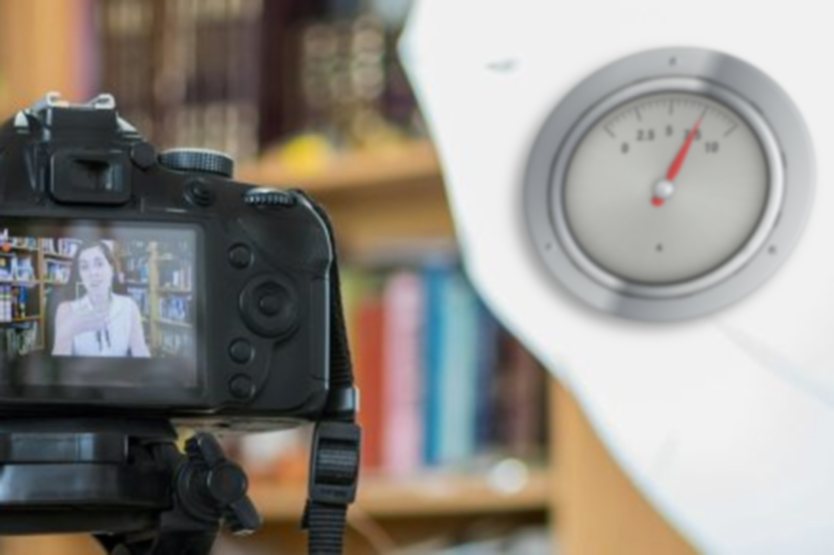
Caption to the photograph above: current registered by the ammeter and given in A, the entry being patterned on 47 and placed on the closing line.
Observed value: 7.5
